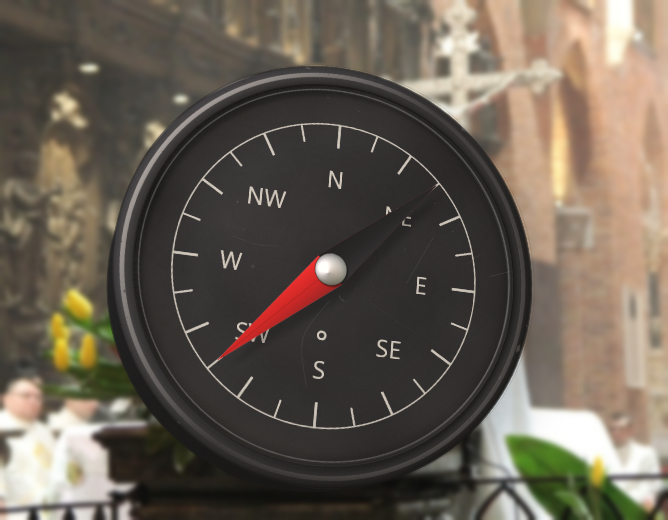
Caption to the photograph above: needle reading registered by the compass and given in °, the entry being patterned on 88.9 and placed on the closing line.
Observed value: 225
